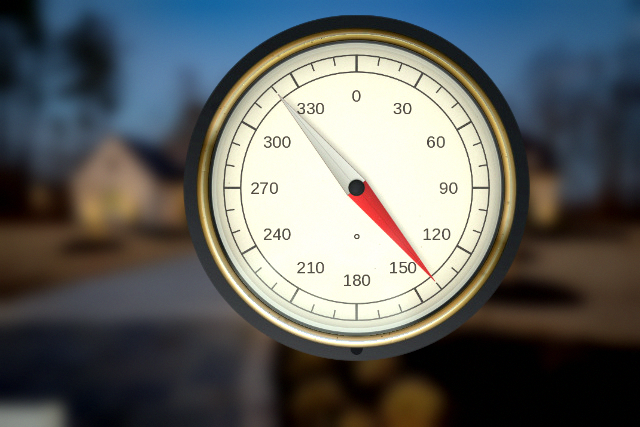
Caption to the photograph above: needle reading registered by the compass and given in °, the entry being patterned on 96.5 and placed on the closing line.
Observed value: 140
